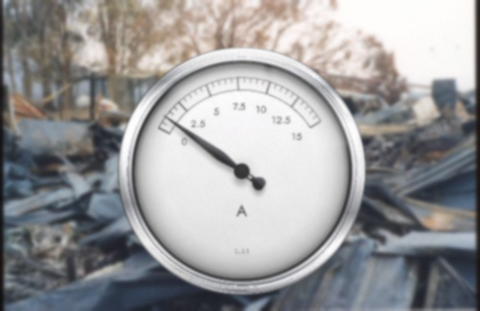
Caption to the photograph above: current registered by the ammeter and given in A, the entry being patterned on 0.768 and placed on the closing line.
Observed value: 1
